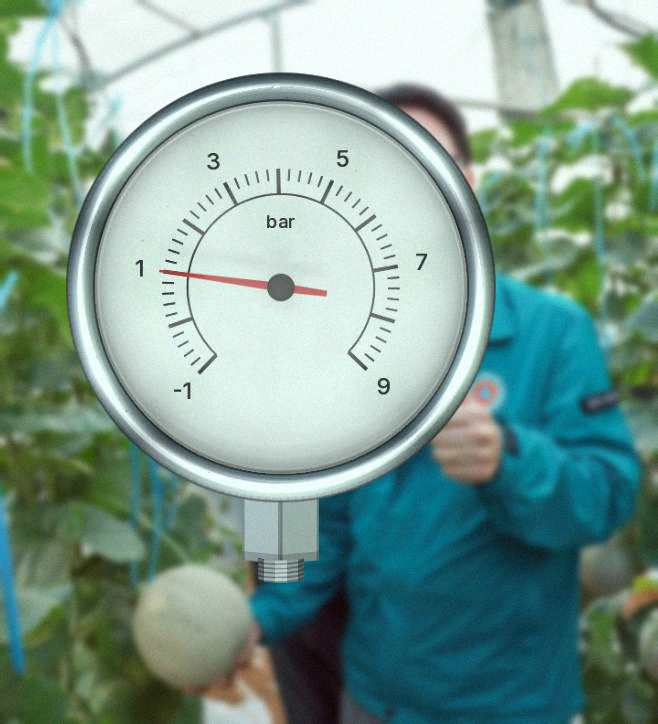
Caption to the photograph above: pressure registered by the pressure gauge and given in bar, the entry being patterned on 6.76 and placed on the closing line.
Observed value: 1
